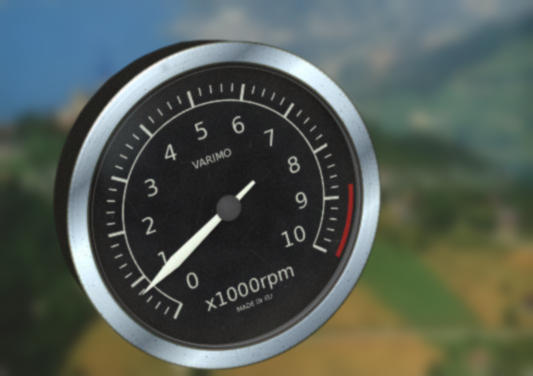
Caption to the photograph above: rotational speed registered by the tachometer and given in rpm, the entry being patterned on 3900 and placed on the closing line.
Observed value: 800
